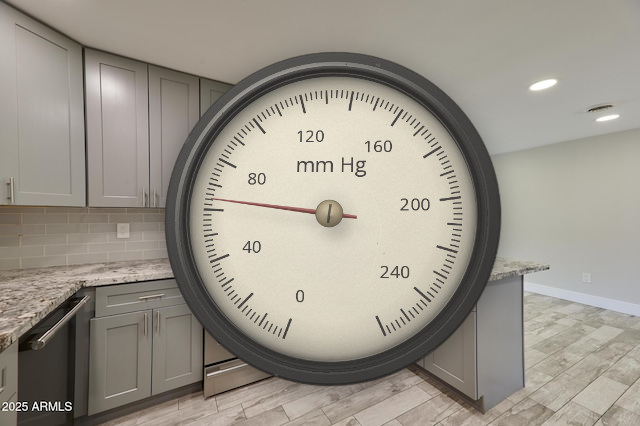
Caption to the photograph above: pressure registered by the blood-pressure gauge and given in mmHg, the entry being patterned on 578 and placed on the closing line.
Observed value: 64
